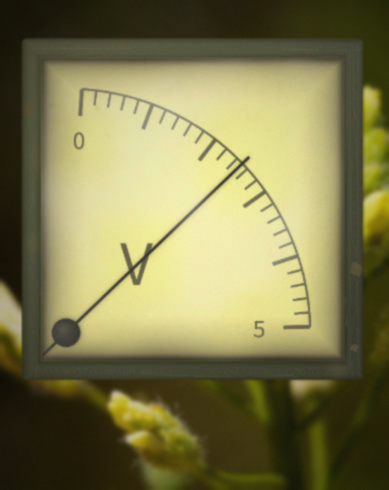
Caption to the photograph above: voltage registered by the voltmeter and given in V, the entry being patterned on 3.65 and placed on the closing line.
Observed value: 2.5
